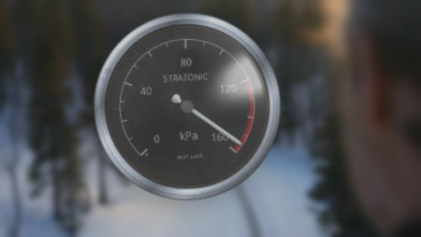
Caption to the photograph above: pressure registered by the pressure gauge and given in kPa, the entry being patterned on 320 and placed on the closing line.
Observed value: 155
